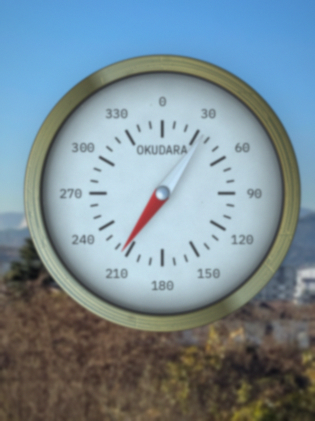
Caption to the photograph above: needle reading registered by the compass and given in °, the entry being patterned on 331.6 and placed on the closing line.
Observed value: 215
